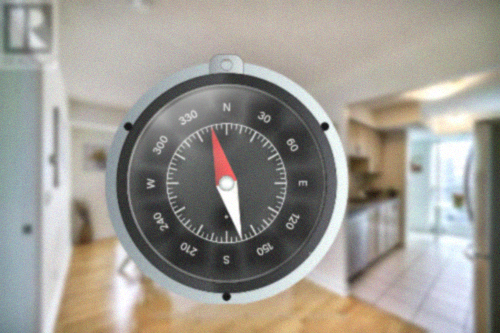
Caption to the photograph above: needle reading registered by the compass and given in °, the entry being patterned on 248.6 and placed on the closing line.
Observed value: 345
